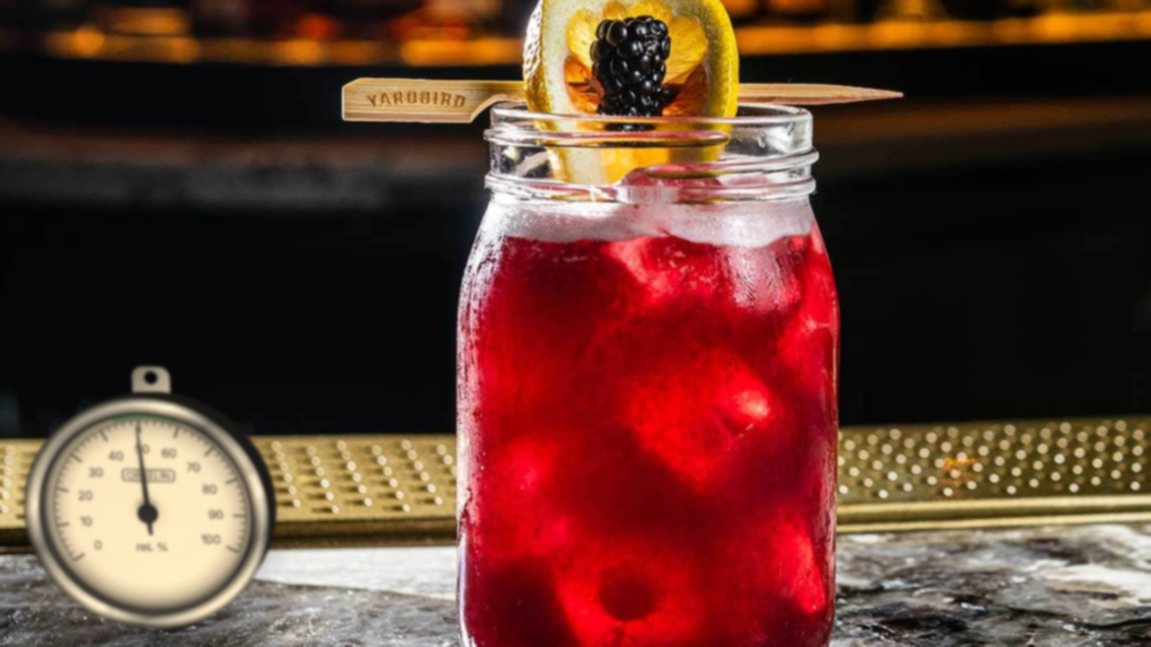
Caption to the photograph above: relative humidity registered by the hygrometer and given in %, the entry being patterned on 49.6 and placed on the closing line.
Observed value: 50
